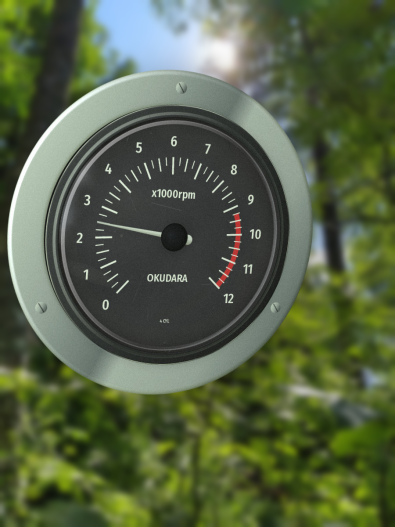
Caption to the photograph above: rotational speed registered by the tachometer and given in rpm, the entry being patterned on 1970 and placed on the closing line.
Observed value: 2500
